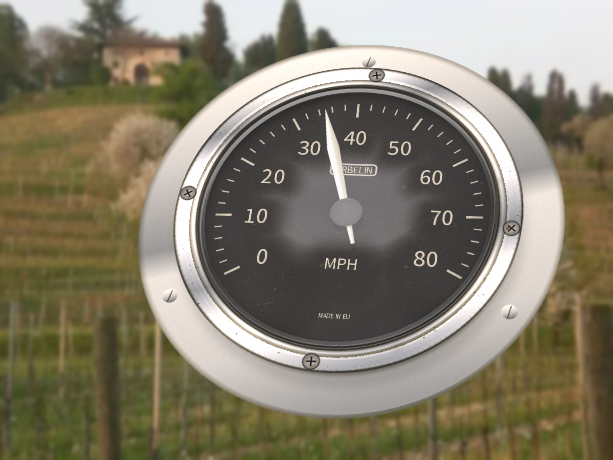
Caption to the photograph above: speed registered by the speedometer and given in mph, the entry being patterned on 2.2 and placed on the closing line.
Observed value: 35
